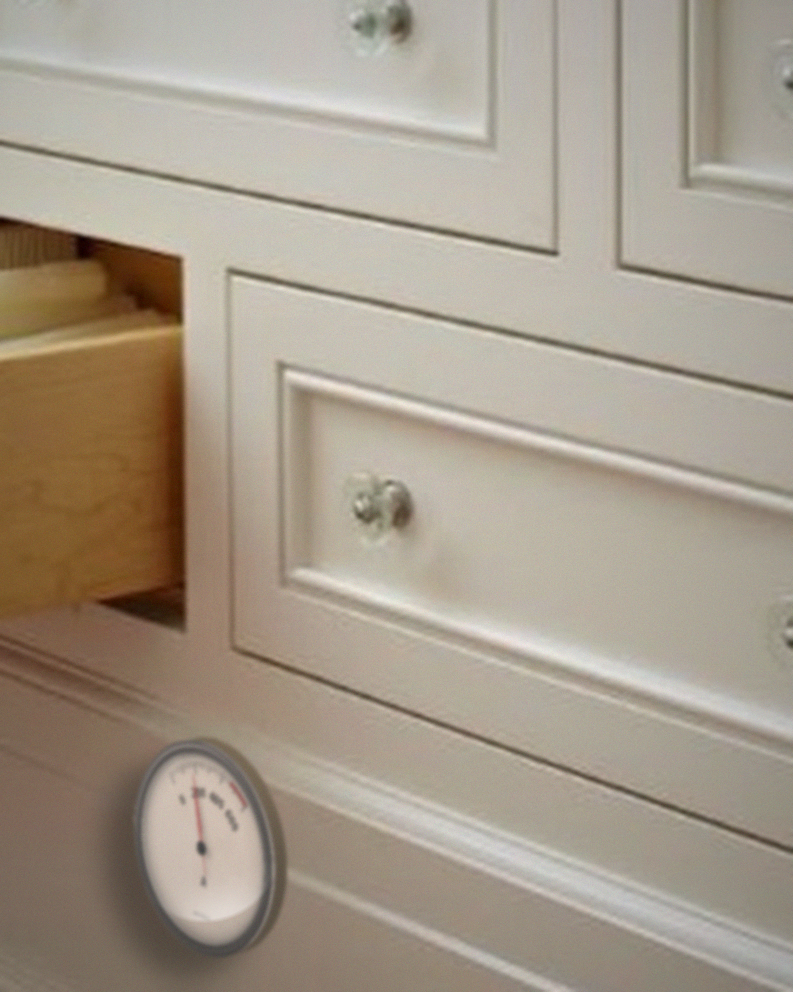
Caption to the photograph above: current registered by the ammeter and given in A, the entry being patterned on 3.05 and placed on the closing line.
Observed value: 200
